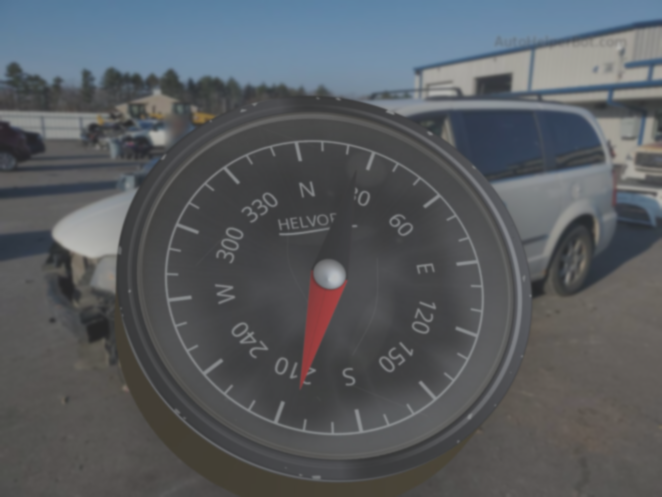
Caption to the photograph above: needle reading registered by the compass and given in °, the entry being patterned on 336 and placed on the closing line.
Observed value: 205
